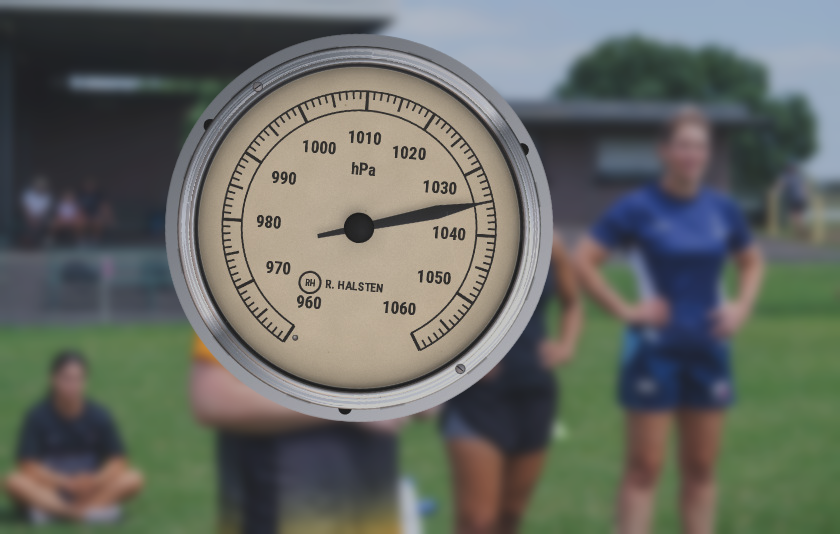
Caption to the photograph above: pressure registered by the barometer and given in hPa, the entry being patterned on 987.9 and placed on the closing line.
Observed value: 1035
